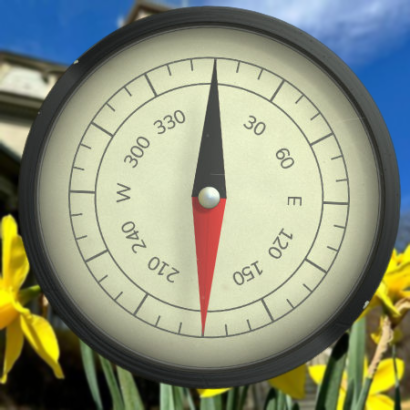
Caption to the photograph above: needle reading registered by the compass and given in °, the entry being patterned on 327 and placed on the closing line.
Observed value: 180
